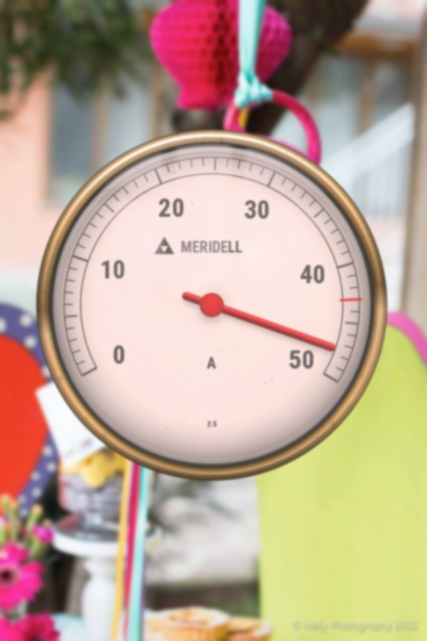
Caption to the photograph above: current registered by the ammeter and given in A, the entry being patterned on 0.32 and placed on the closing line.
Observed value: 47.5
